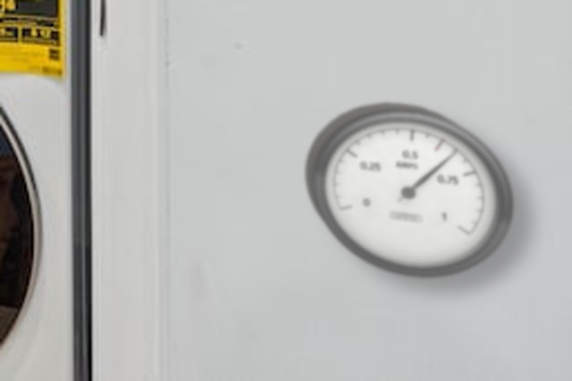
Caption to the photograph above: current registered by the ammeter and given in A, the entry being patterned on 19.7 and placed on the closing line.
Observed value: 0.65
